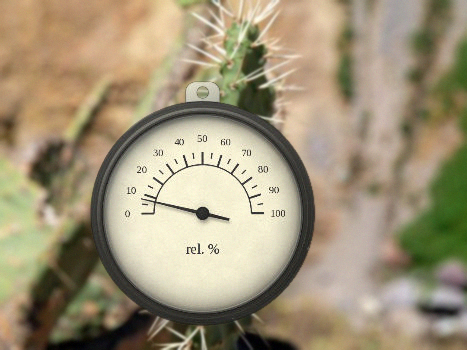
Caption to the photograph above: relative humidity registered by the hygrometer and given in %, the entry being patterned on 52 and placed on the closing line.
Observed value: 7.5
